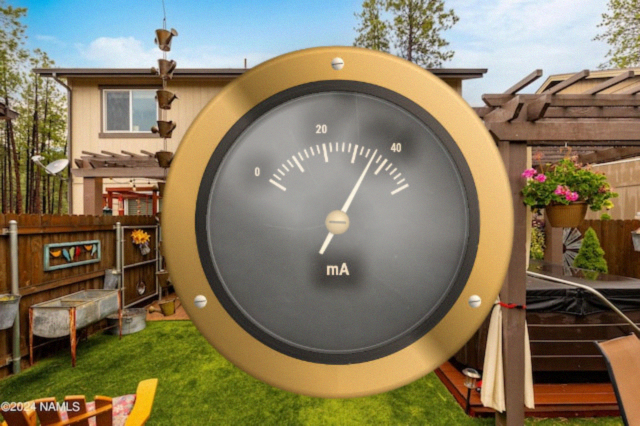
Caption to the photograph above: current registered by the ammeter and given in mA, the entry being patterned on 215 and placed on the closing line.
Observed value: 36
